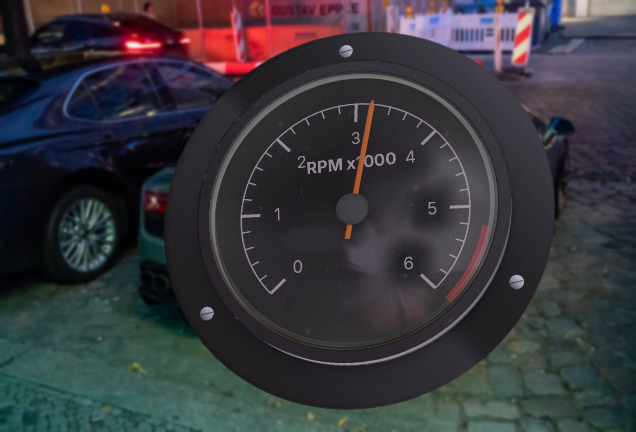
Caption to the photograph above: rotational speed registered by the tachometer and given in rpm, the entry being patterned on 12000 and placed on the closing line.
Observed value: 3200
